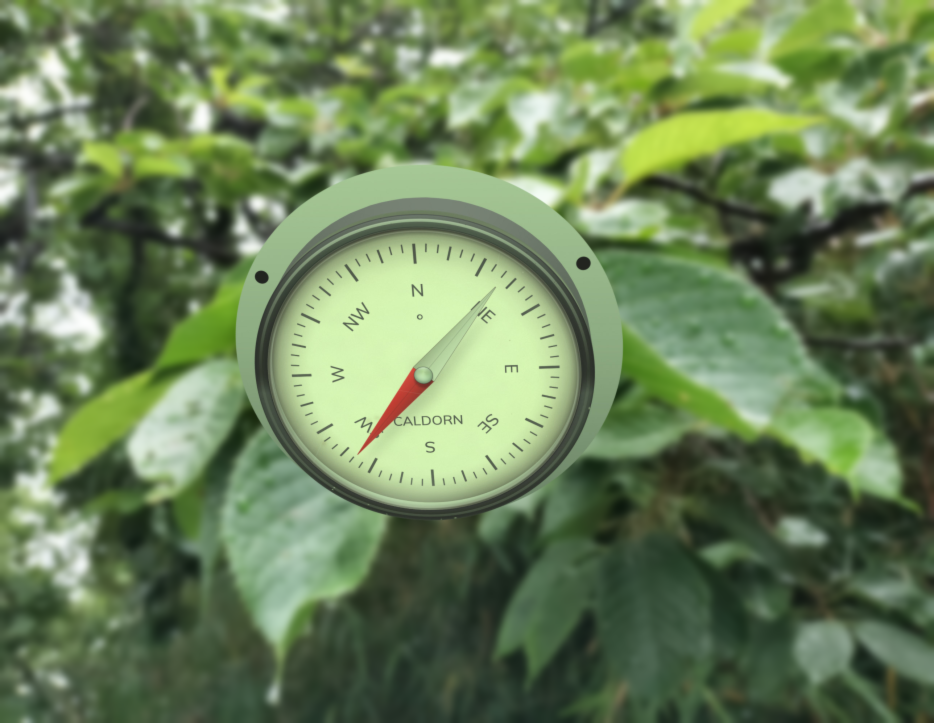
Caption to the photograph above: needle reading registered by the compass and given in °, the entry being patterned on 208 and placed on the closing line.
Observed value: 220
